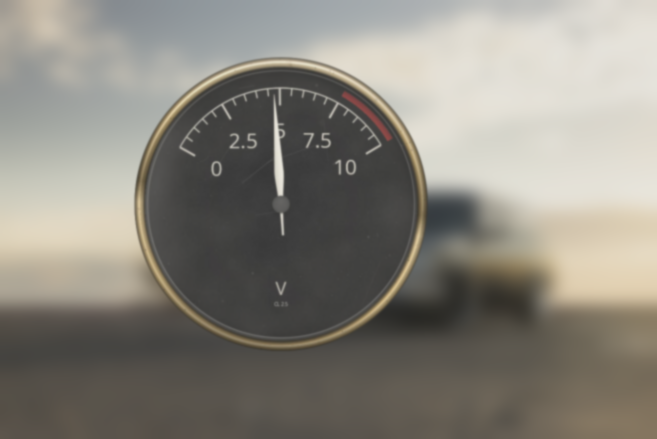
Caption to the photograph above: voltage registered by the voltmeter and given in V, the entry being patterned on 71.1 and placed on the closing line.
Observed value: 4.75
